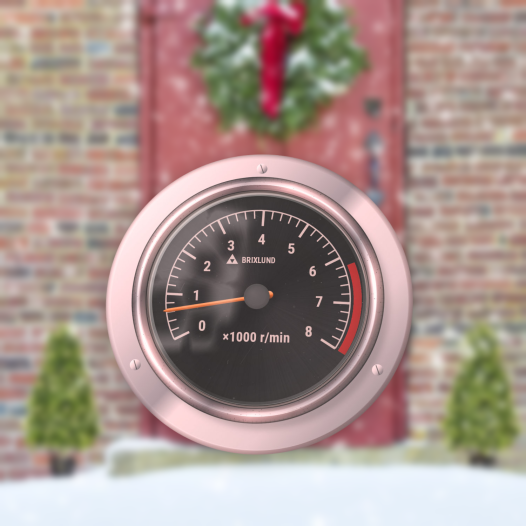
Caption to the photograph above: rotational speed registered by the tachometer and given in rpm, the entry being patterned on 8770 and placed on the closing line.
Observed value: 600
